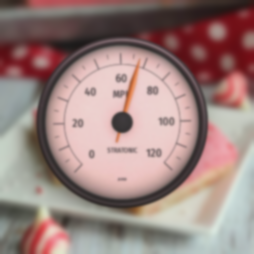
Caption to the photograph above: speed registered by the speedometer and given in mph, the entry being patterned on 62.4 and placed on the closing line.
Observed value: 67.5
